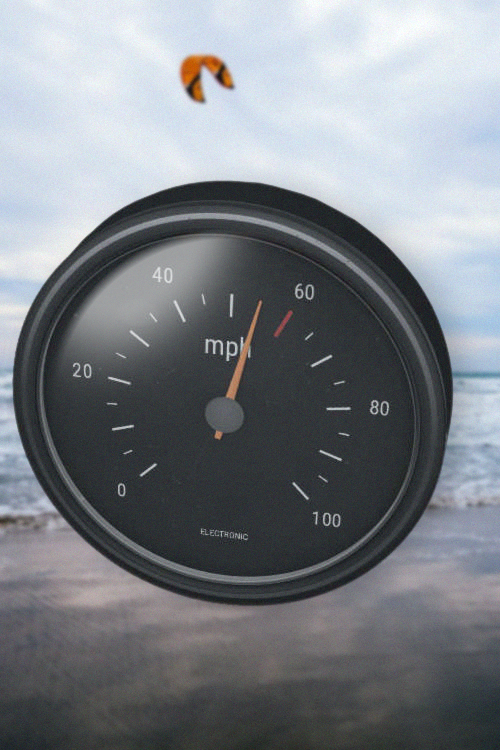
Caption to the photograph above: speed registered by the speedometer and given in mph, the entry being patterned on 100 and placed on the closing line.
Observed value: 55
